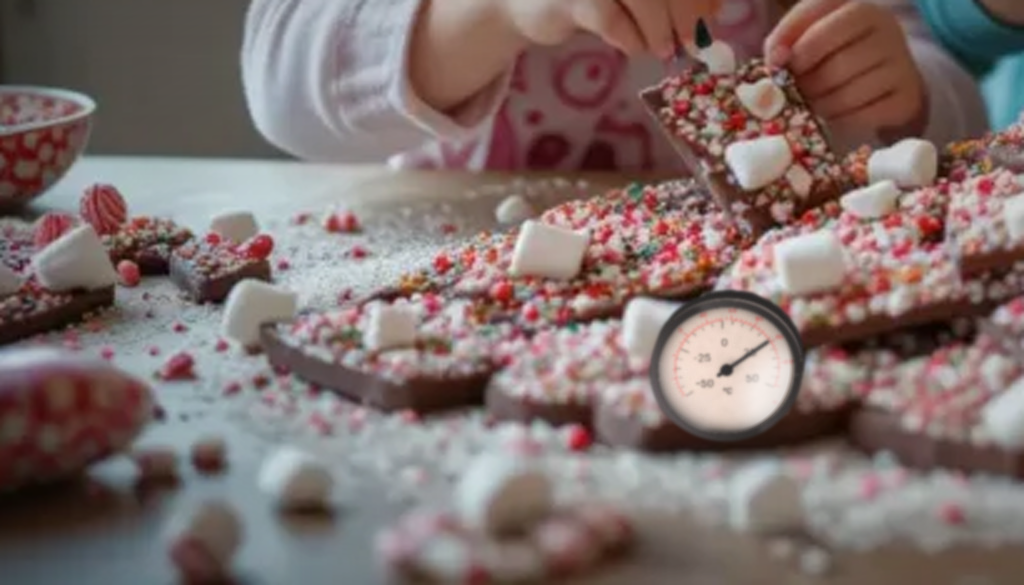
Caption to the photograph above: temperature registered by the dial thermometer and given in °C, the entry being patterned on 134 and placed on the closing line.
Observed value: 25
